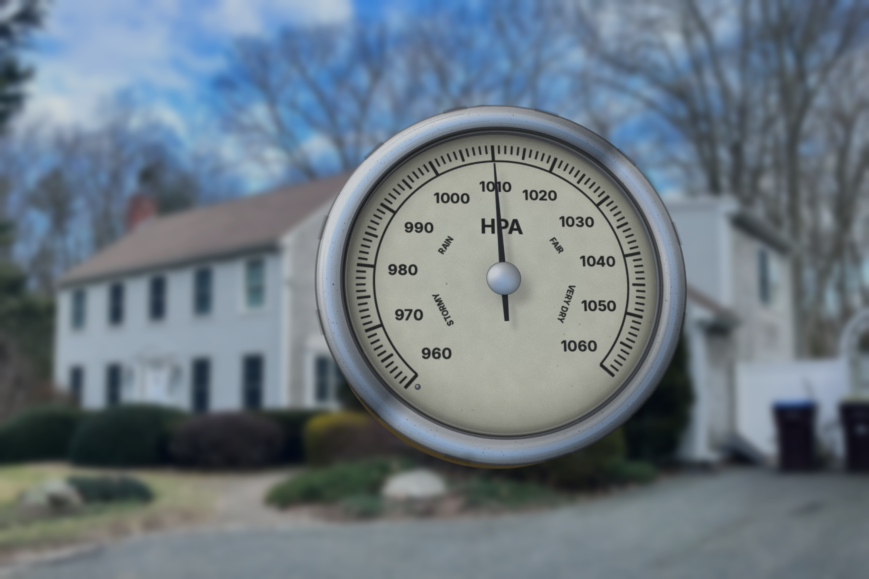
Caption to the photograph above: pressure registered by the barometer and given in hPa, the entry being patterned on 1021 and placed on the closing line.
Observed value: 1010
